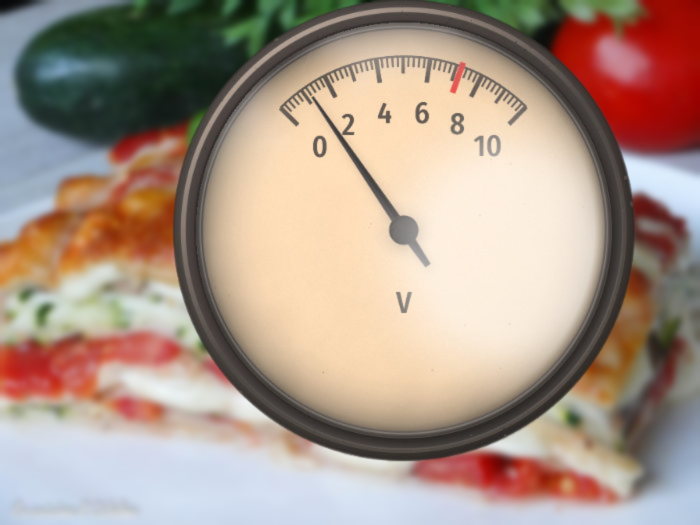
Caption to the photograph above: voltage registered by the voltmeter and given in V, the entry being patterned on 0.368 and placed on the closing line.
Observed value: 1.2
